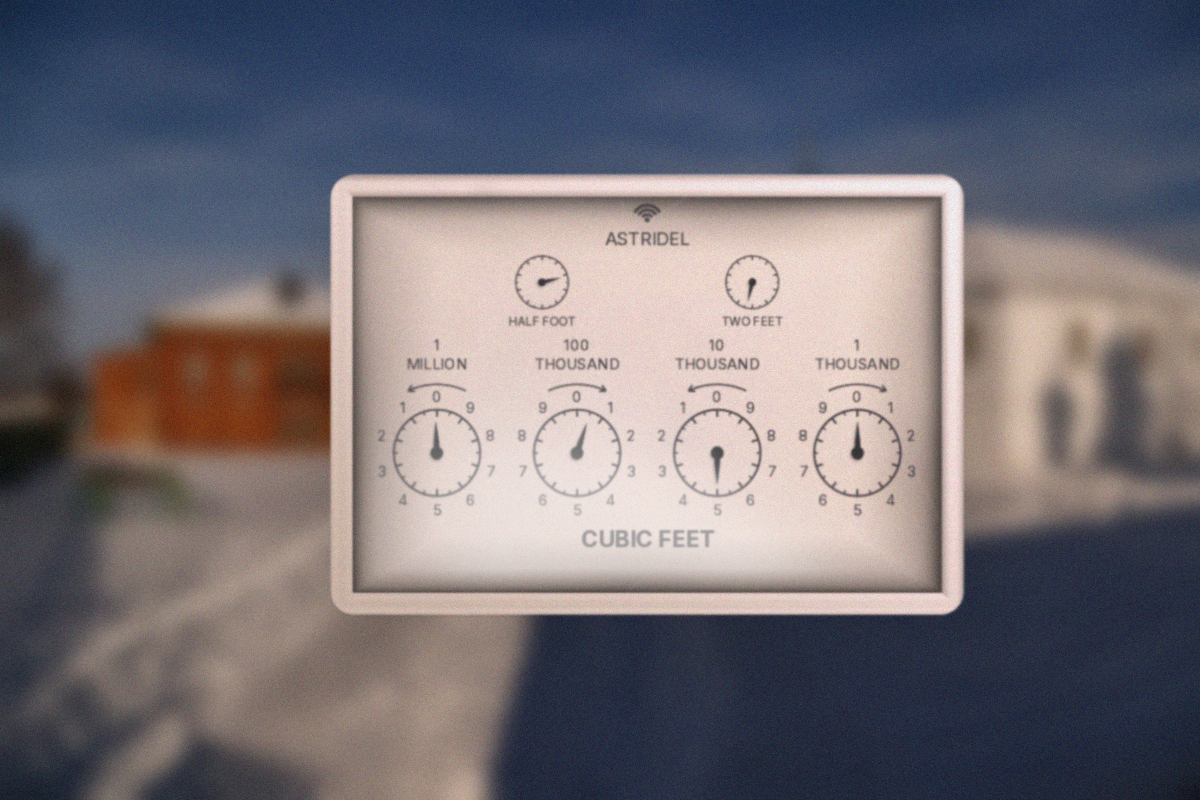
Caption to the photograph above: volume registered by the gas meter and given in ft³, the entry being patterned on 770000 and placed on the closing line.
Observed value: 5000
